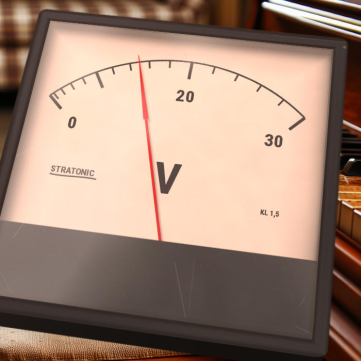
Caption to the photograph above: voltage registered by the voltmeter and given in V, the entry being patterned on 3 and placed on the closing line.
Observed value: 15
